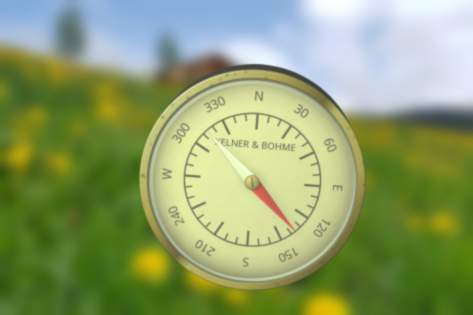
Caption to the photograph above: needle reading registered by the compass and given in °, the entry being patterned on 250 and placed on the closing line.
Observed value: 135
